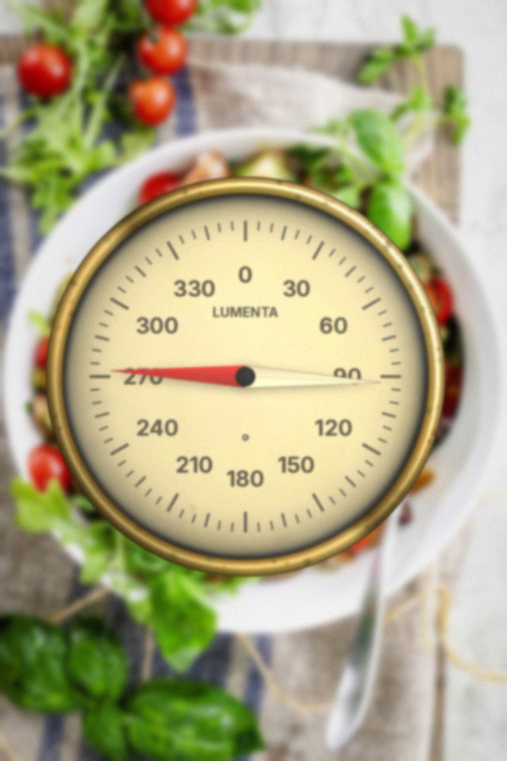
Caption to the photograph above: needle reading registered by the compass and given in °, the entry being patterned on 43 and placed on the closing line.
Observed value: 272.5
